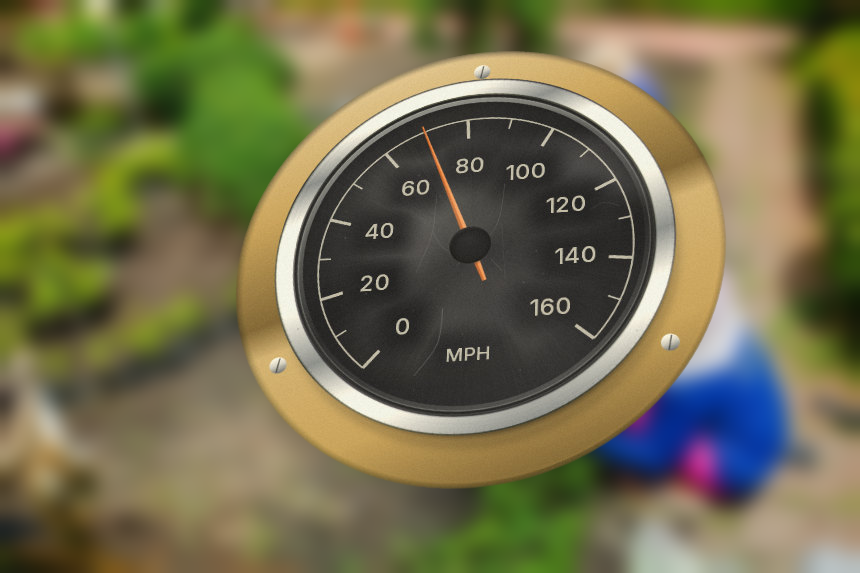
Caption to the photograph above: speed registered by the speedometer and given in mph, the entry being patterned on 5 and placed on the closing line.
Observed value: 70
